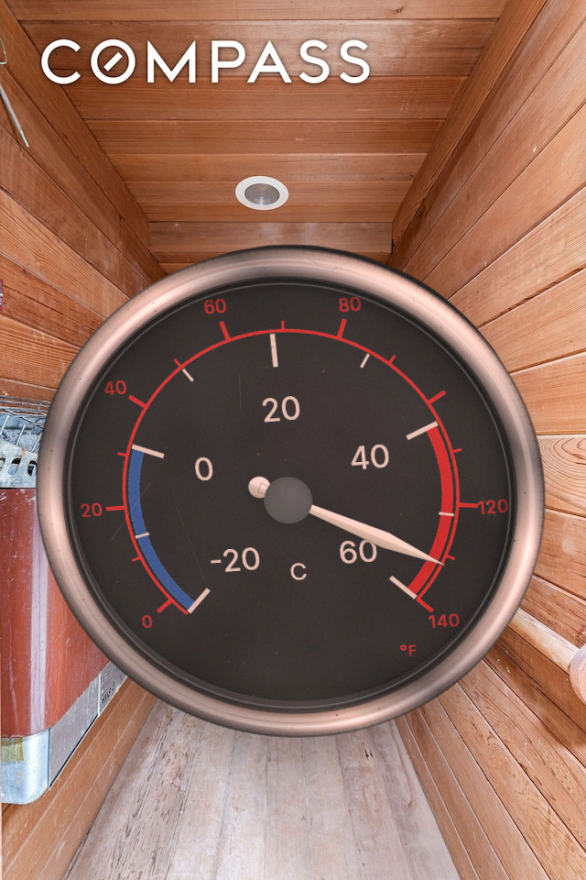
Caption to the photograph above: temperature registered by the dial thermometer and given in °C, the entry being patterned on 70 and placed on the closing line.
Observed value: 55
